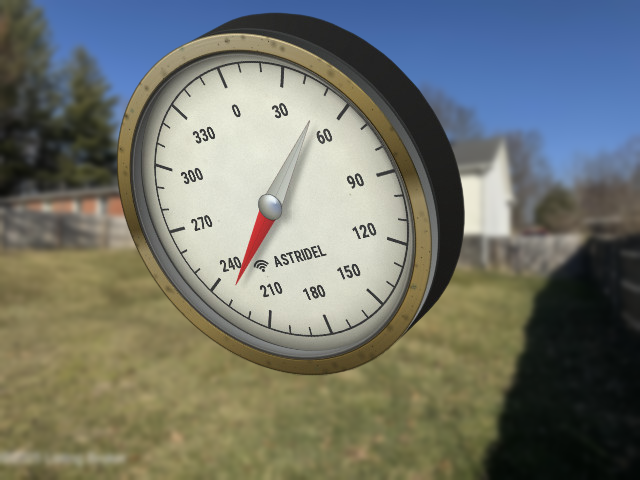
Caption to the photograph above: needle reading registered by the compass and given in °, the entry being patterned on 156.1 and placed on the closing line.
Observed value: 230
